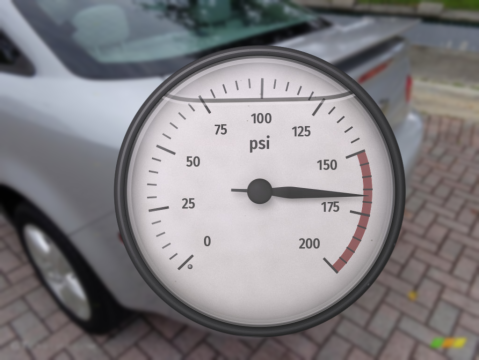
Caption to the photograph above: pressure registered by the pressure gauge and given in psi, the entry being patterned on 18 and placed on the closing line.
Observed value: 167.5
